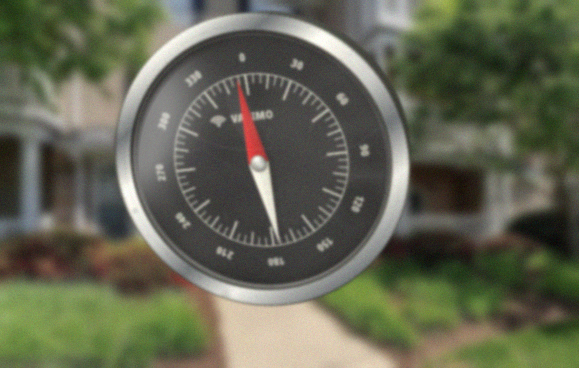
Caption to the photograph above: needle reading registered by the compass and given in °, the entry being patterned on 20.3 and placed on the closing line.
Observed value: 355
